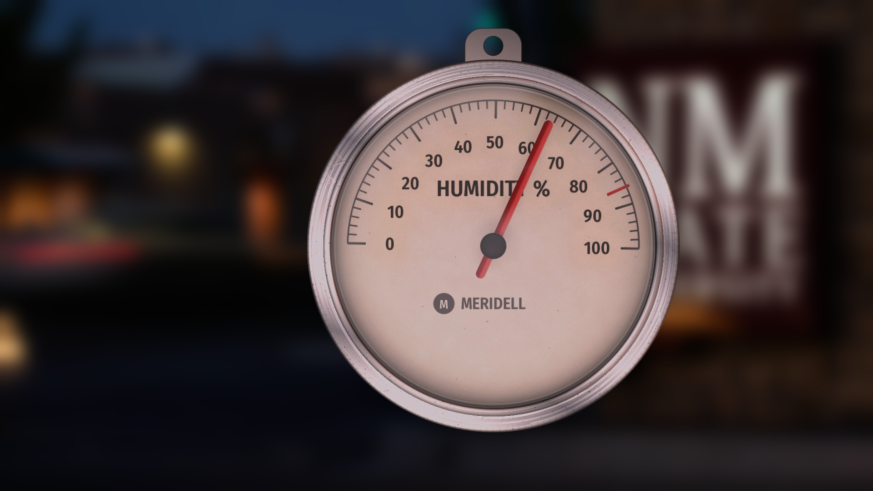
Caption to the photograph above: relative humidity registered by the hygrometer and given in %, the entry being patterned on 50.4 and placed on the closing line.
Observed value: 63
